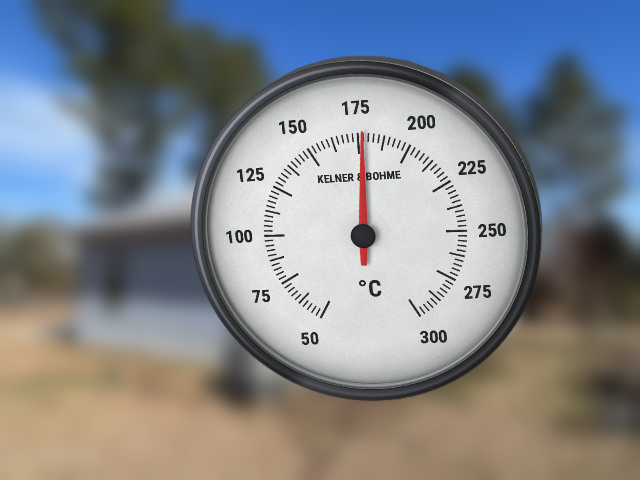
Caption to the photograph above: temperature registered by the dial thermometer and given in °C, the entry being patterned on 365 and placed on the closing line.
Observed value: 177.5
